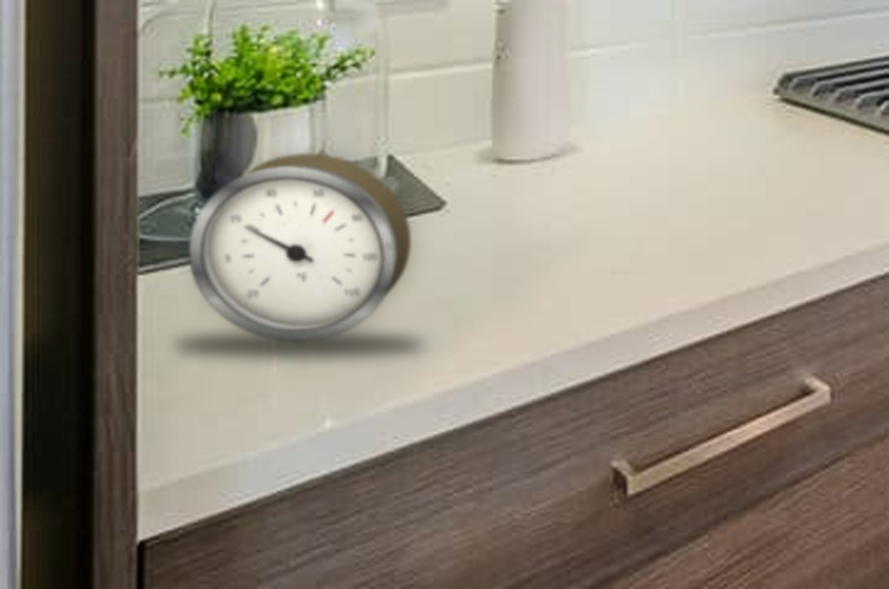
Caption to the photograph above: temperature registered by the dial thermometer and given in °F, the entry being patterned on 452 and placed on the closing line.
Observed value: 20
